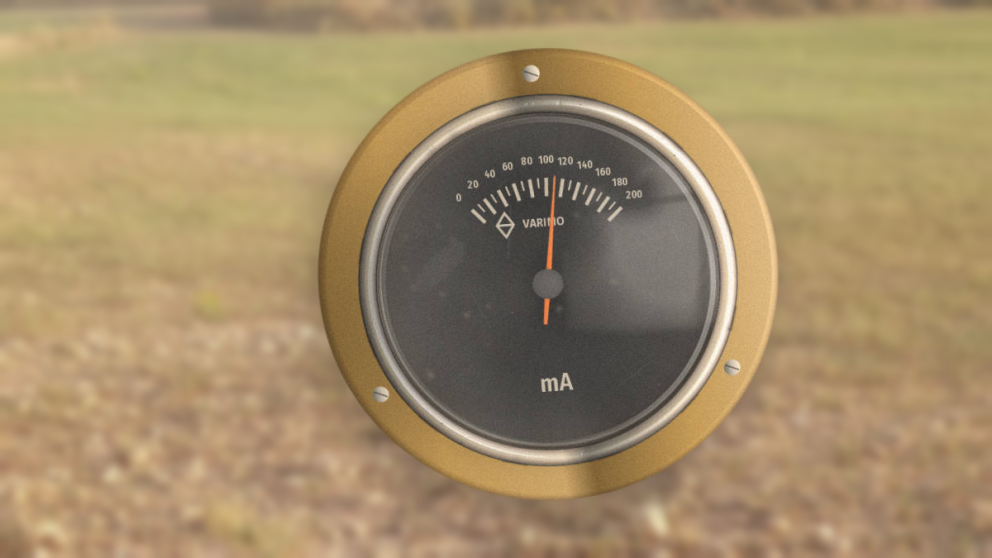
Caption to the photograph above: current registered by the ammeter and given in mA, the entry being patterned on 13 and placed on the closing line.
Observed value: 110
